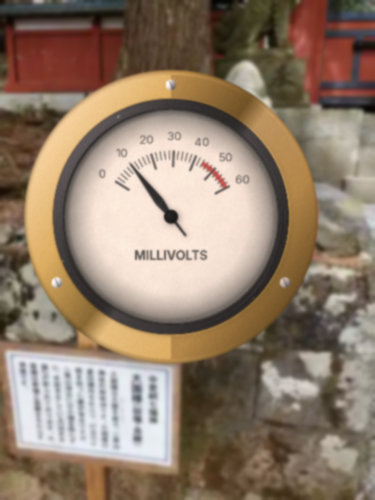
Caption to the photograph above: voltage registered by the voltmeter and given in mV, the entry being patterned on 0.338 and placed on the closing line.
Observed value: 10
